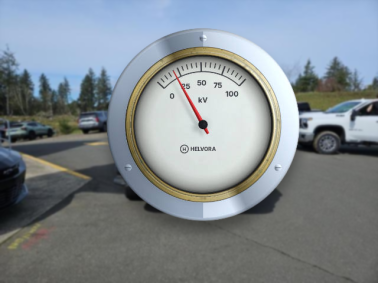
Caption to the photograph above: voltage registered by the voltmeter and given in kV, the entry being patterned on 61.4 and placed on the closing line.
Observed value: 20
